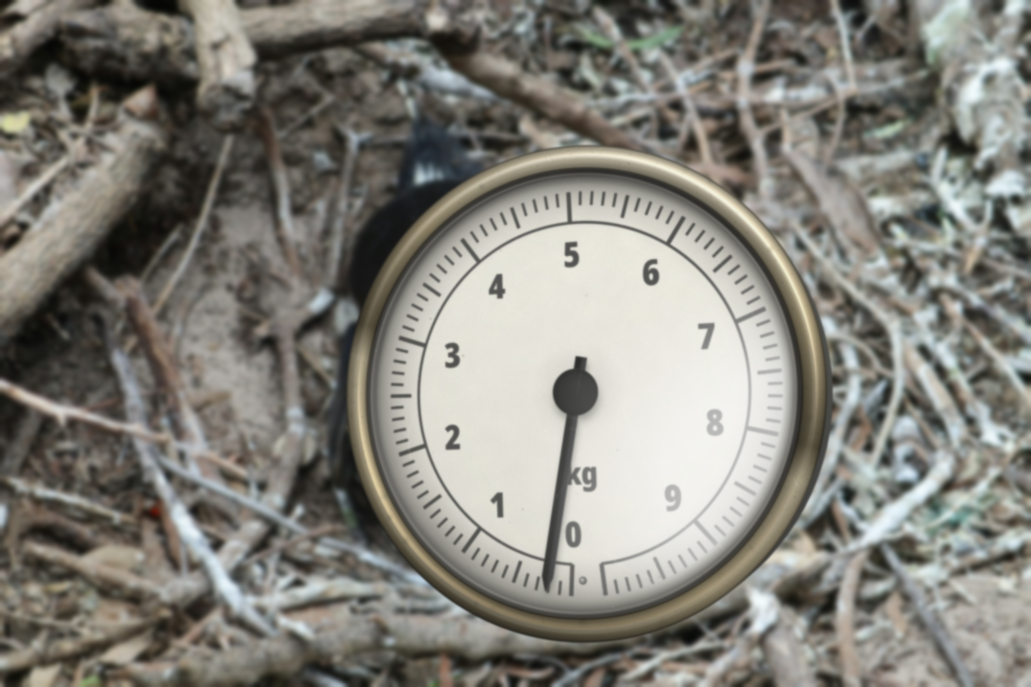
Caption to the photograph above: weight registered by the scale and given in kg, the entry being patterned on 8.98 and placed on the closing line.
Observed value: 0.2
